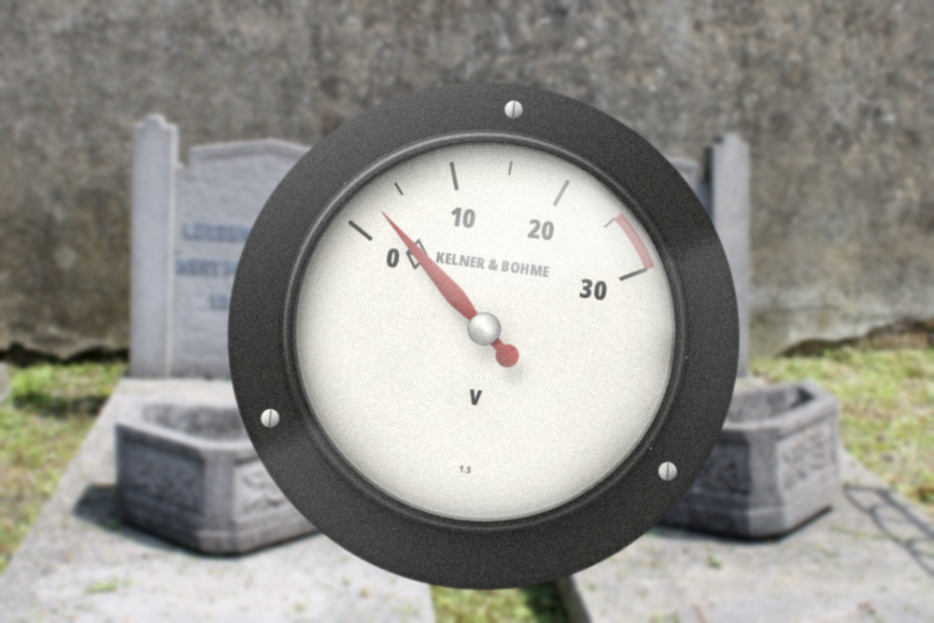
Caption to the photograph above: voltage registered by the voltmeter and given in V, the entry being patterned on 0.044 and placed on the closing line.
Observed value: 2.5
